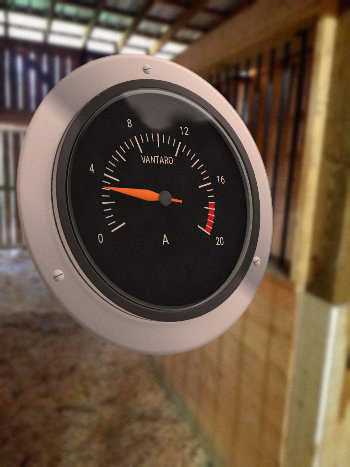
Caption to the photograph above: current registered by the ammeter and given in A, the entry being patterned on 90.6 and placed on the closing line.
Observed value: 3
